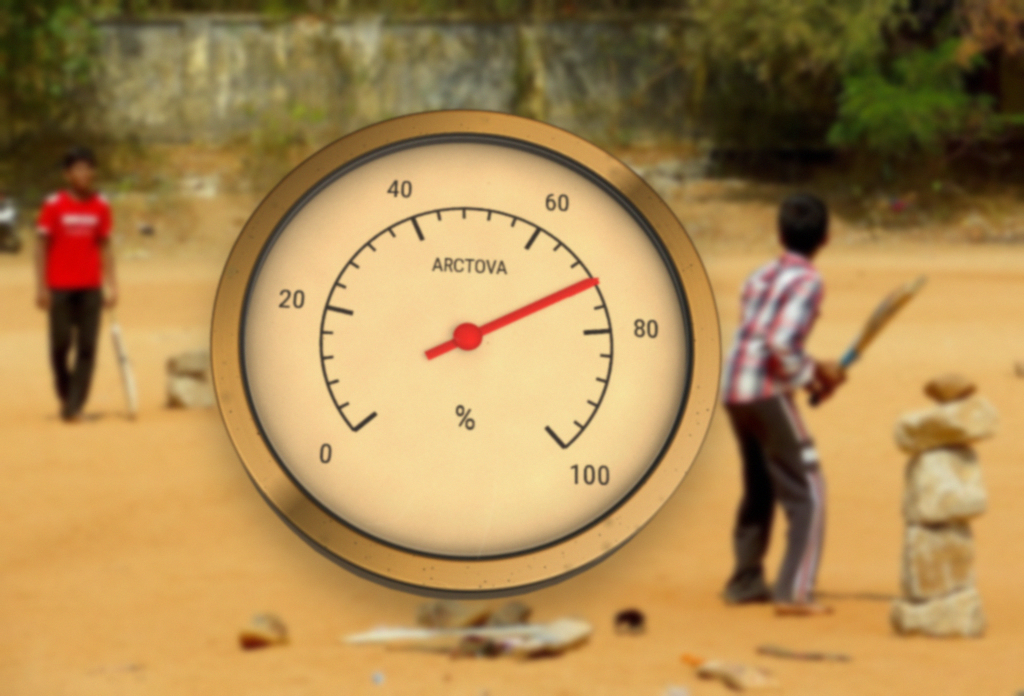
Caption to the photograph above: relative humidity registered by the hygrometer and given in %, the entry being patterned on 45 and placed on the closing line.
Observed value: 72
